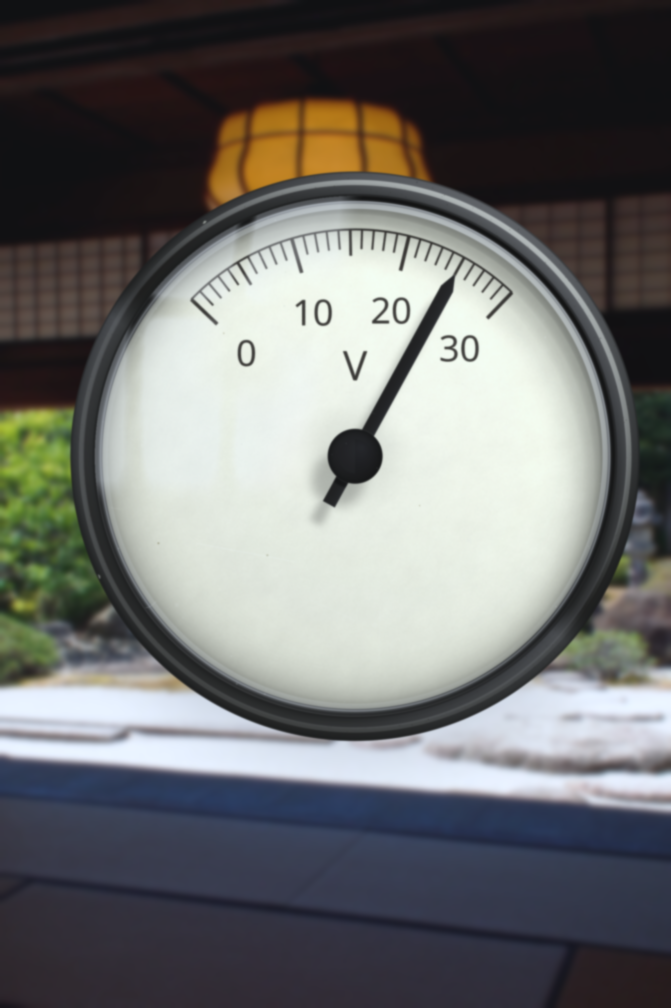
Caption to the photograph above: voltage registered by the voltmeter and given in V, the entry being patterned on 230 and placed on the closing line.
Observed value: 25
